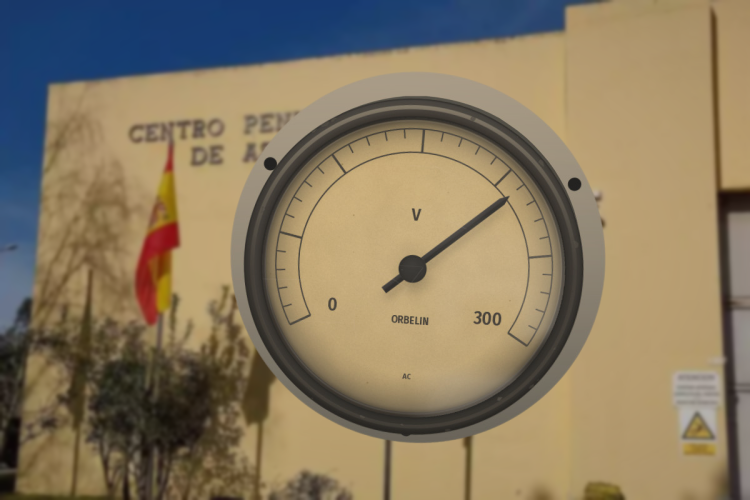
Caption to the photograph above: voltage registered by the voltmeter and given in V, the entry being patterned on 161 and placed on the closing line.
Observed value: 210
